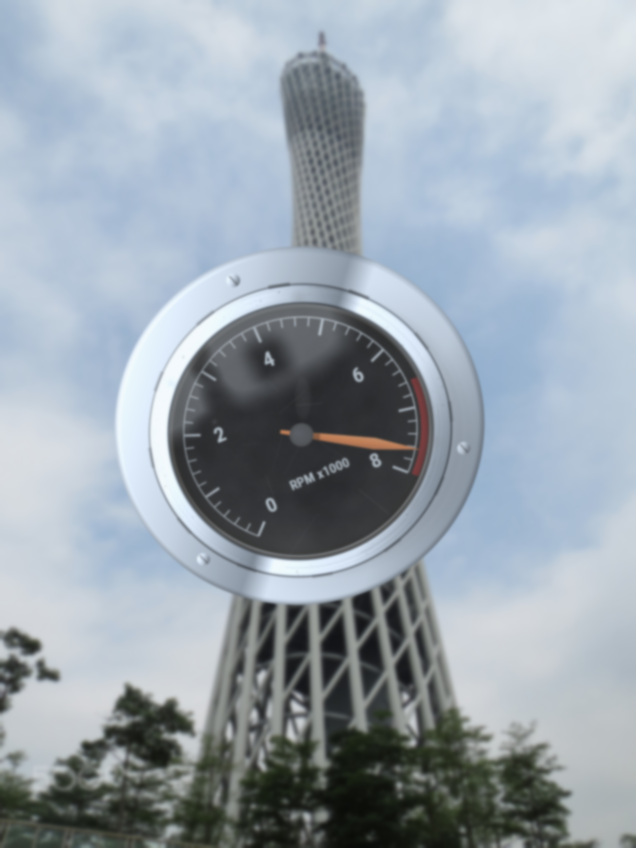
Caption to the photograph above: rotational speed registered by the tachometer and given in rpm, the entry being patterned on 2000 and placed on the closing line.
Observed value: 7600
